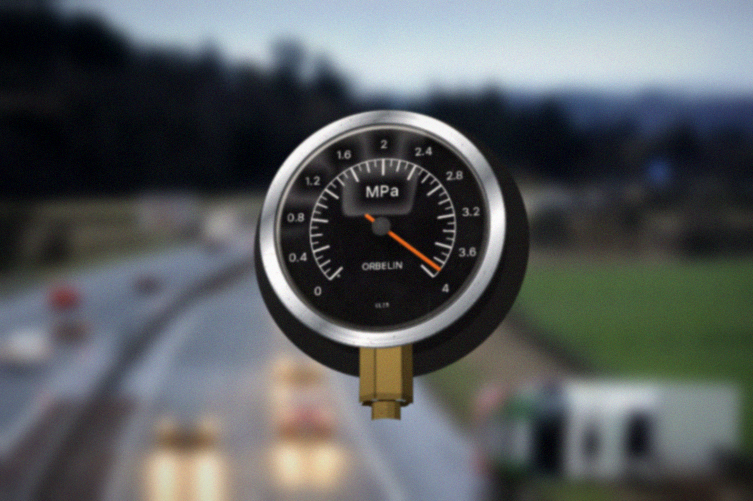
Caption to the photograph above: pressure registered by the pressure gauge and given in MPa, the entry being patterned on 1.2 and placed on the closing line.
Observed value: 3.9
